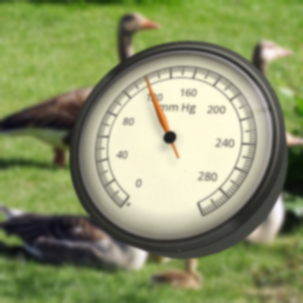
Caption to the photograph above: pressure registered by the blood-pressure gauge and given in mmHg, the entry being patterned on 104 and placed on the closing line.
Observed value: 120
